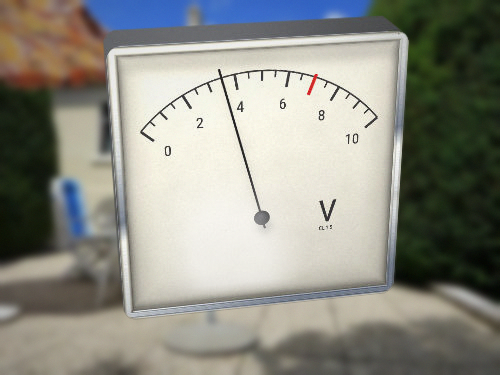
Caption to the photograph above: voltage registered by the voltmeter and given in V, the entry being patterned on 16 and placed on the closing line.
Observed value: 3.5
